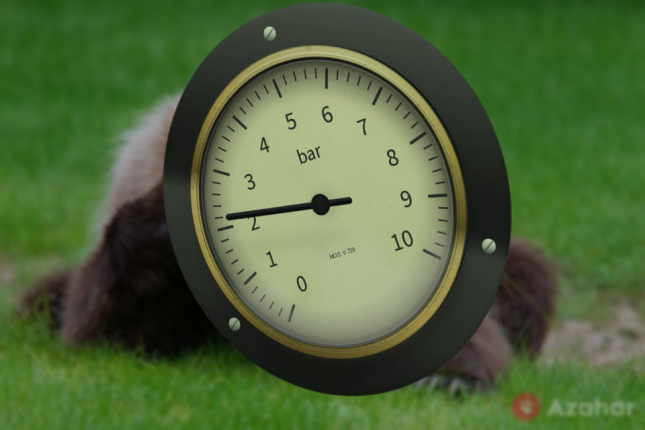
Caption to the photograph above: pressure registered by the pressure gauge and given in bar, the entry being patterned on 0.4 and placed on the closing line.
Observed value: 2.2
